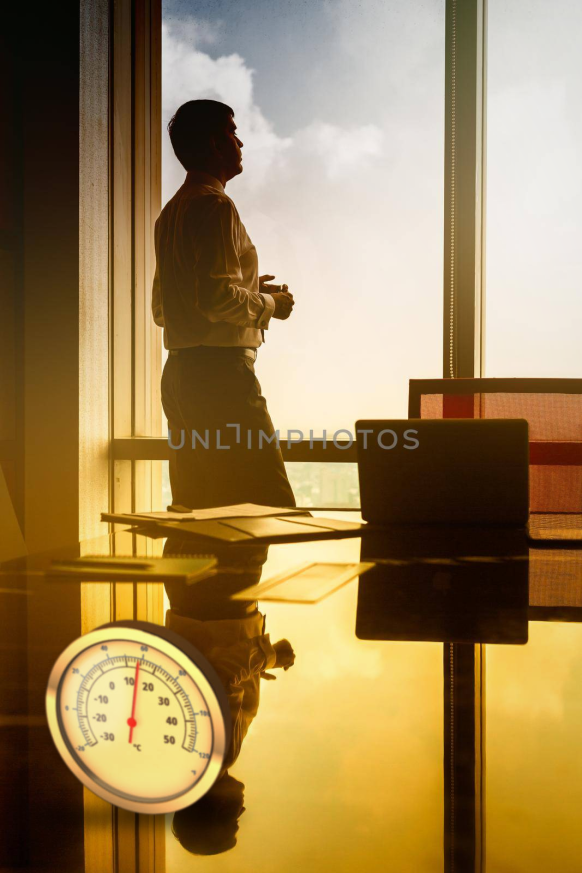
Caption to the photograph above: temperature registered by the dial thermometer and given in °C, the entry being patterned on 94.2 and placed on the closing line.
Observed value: 15
